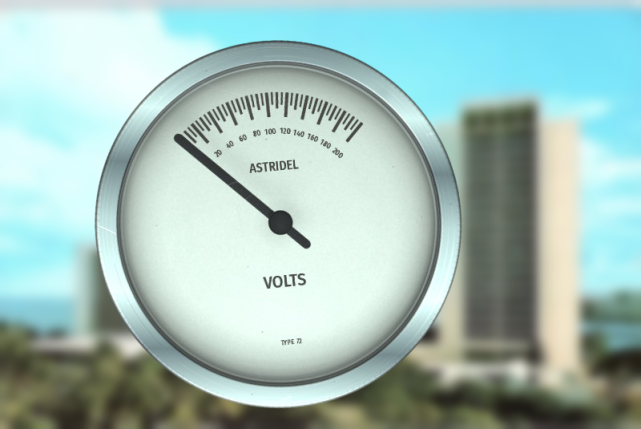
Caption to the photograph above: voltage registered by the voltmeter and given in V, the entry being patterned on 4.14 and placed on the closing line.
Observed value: 0
